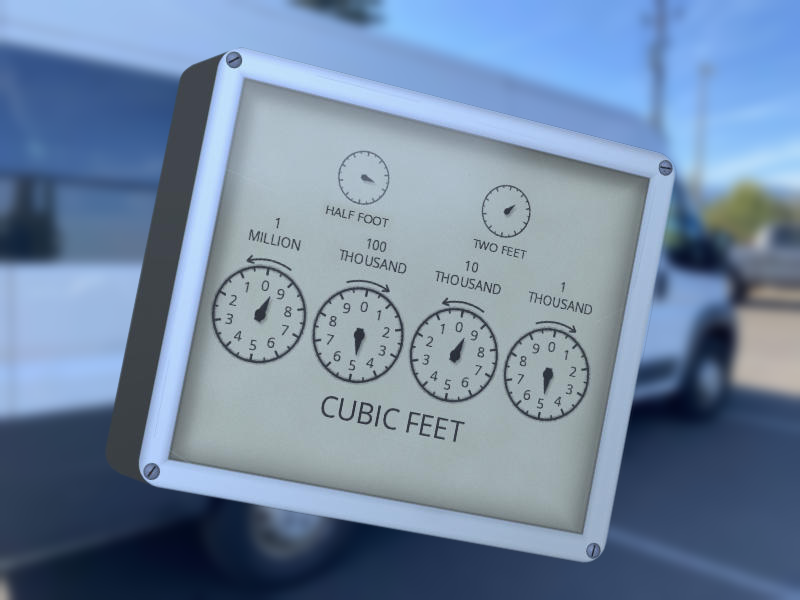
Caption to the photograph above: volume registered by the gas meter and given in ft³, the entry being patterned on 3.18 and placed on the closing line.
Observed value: 949500
